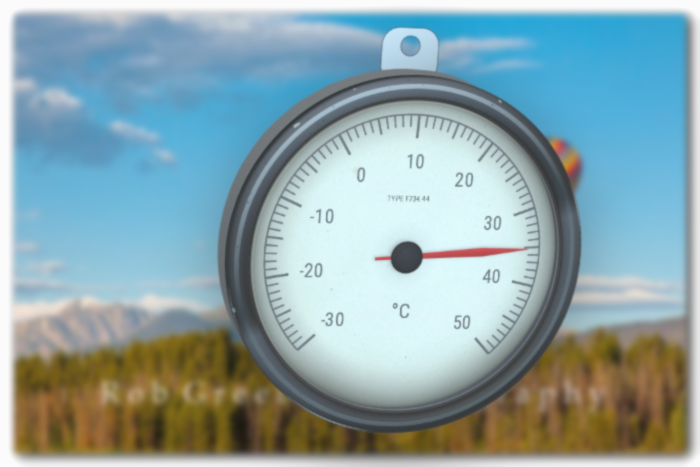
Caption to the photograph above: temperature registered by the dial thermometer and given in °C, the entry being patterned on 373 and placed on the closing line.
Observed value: 35
